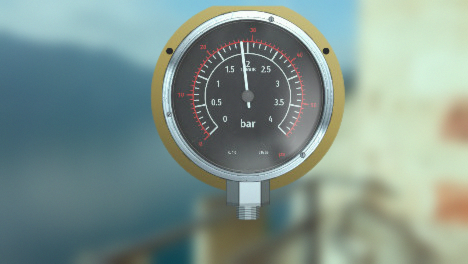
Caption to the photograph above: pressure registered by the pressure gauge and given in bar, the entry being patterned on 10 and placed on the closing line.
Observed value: 1.9
